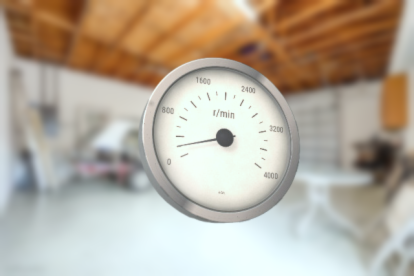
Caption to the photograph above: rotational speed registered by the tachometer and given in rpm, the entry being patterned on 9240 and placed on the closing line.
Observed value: 200
